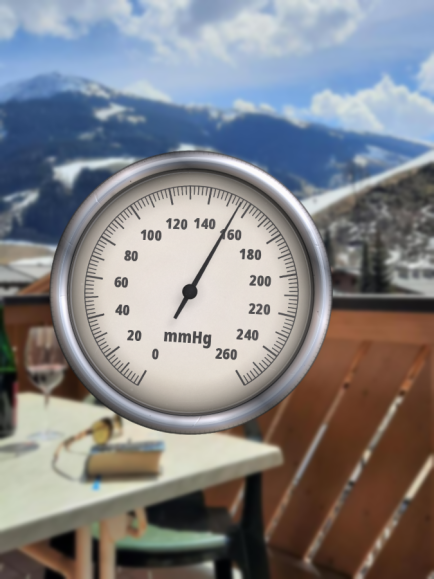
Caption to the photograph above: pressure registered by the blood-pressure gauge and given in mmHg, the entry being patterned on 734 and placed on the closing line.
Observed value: 156
